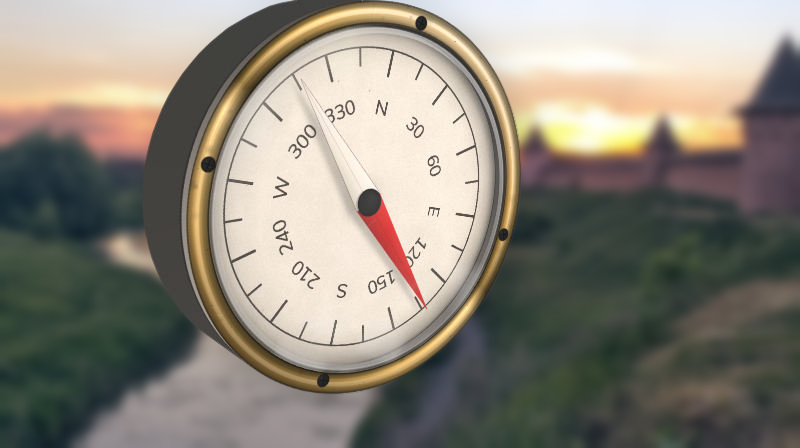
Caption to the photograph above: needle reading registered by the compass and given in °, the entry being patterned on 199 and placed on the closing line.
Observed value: 135
